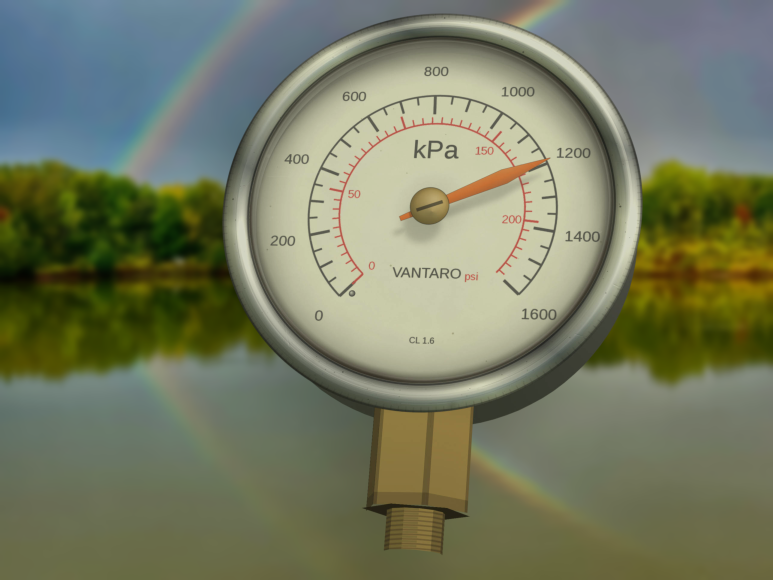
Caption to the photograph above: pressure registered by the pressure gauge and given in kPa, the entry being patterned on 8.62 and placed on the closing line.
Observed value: 1200
